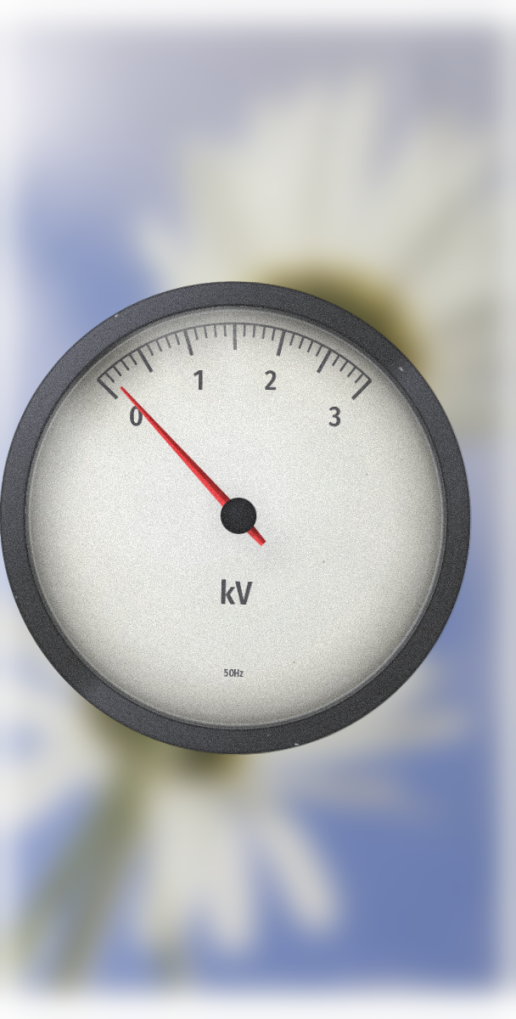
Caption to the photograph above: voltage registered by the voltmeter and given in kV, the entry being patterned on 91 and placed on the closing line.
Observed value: 0.1
